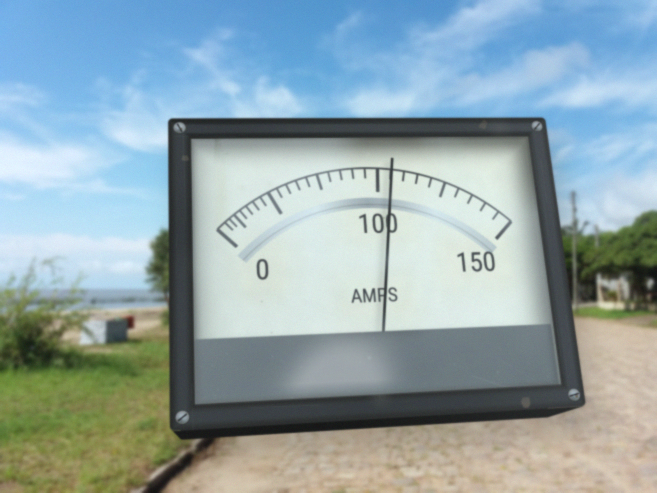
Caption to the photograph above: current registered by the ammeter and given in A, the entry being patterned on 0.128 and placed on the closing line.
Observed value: 105
